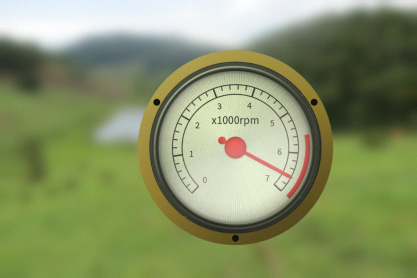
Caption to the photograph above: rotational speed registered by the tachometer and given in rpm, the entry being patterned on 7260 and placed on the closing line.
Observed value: 6600
